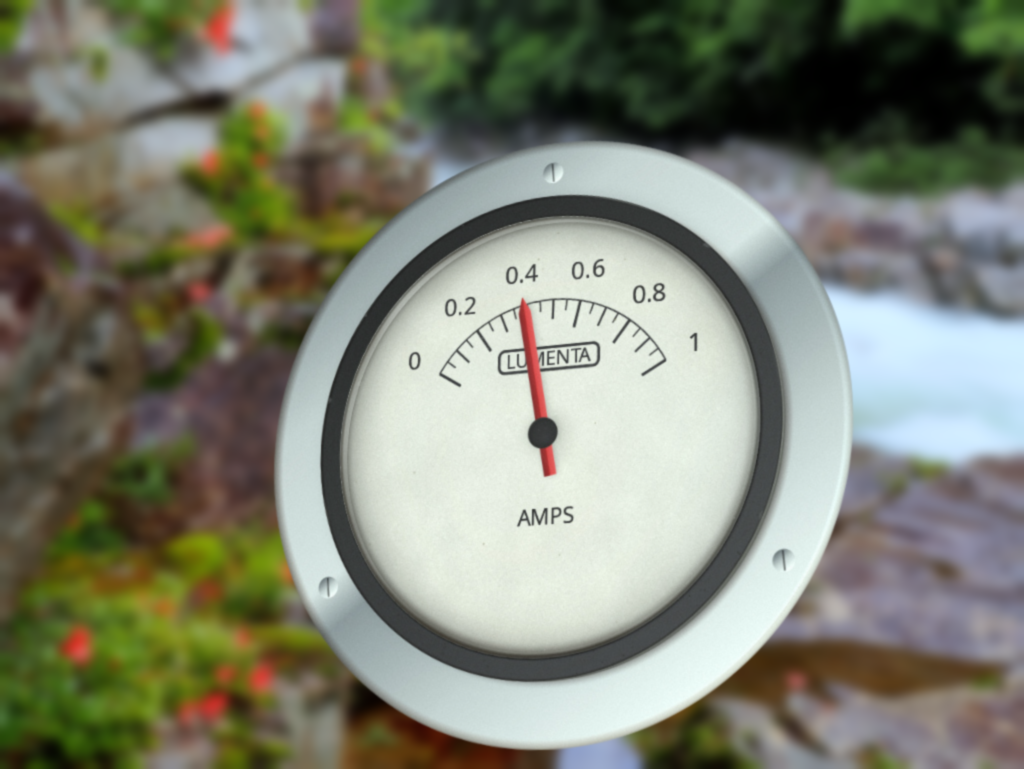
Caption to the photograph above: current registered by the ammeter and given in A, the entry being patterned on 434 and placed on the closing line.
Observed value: 0.4
